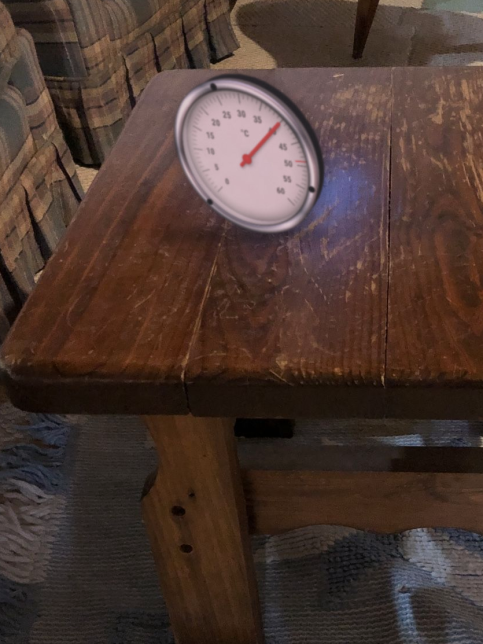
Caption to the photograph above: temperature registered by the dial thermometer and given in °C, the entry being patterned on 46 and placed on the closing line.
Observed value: 40
